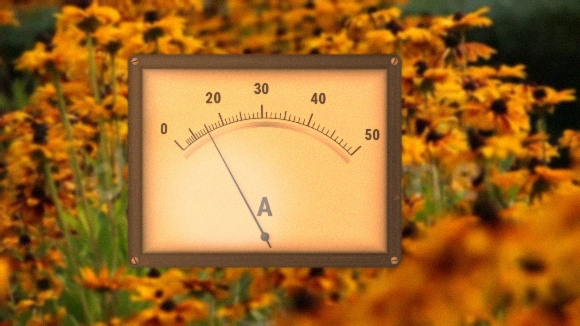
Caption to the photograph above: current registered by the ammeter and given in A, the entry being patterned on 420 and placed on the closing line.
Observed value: 15
